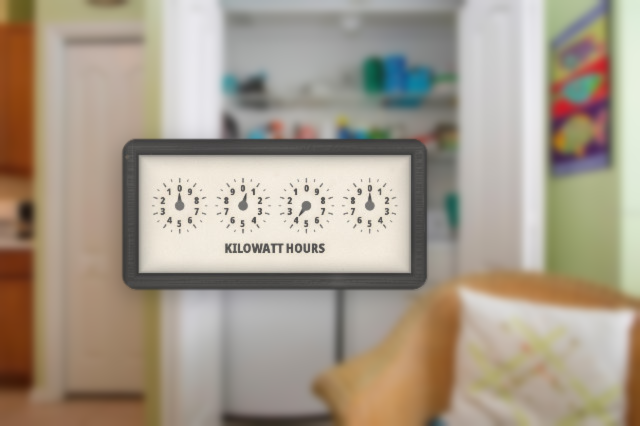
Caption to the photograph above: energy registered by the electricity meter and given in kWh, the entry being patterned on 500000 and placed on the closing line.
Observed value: 40
